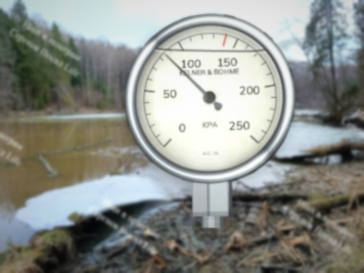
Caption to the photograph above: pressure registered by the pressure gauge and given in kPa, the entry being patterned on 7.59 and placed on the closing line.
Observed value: 85
